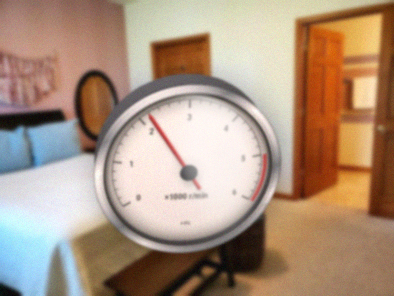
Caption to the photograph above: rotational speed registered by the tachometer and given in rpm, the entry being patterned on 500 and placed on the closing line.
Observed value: 2200
